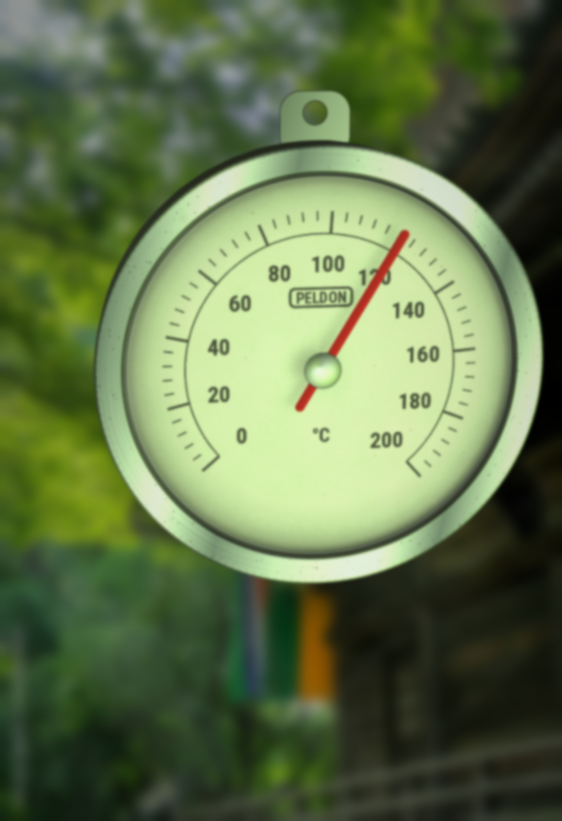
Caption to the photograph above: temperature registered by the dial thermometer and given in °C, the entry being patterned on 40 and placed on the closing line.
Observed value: 120
